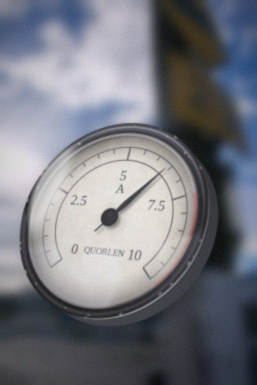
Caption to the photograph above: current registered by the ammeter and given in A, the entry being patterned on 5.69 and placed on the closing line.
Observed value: 6.5
